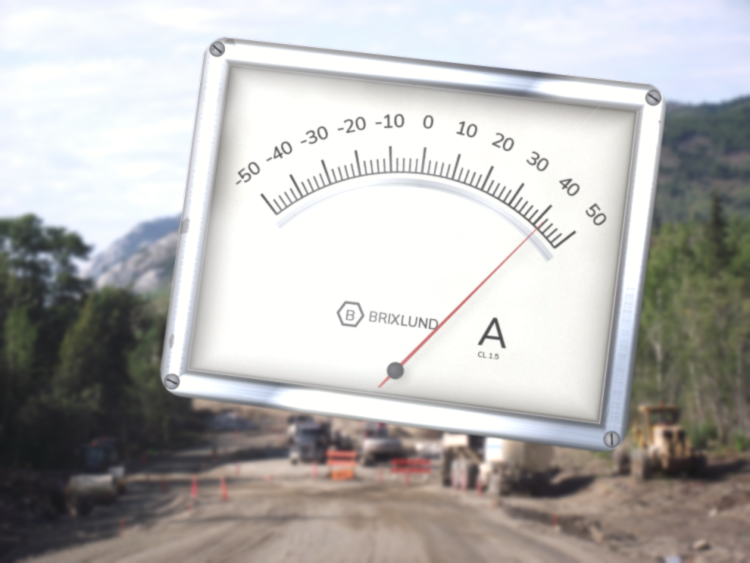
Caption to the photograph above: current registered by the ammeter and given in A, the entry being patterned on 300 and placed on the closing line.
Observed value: 42
